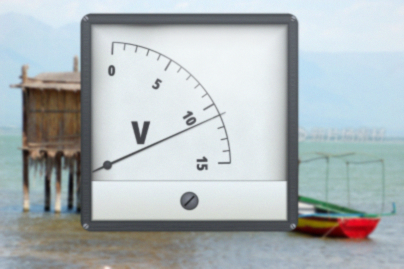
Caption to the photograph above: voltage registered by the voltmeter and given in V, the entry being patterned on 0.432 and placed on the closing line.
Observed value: 11
